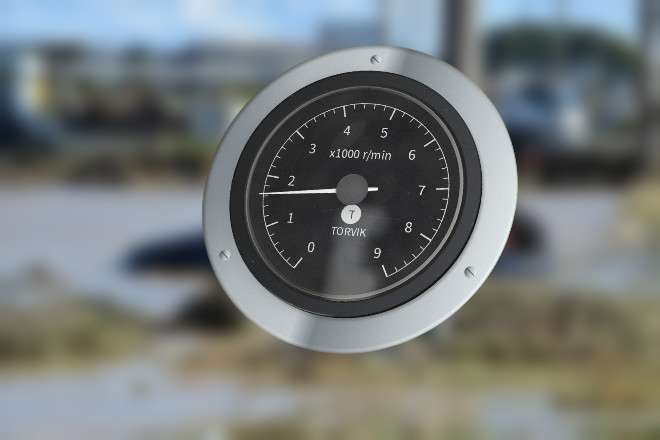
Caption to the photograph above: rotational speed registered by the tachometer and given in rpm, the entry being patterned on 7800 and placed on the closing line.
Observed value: 1600
